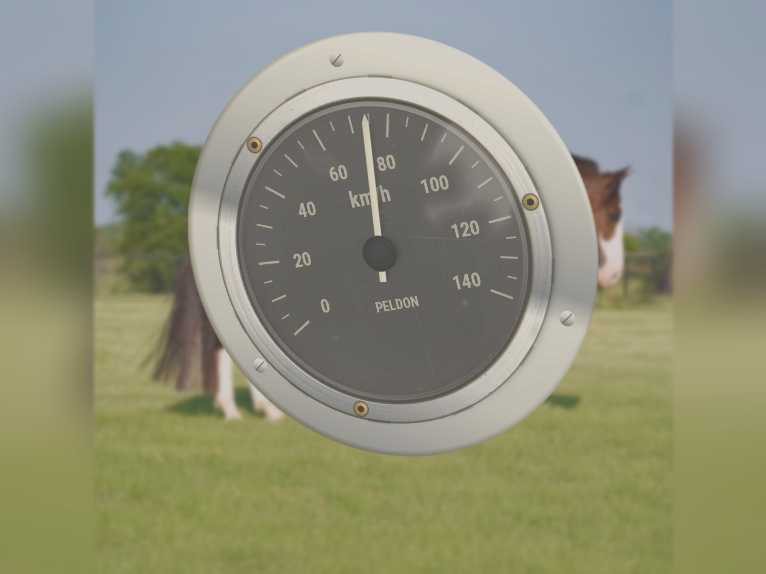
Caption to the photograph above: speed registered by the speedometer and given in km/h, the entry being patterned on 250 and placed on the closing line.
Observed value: 75
